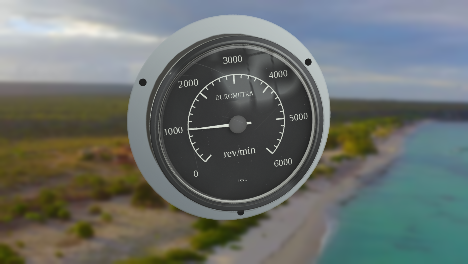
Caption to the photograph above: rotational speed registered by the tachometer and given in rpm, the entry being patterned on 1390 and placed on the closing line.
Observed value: 1000
